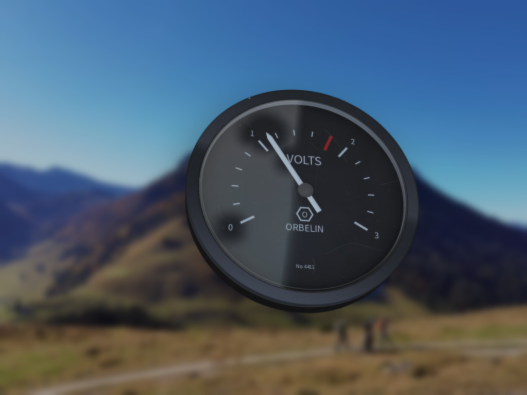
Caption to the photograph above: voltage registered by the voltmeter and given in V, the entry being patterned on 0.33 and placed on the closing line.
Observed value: 1.1
